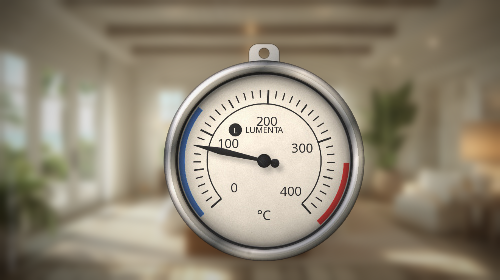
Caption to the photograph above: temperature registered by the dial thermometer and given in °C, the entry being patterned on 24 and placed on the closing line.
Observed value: 80
